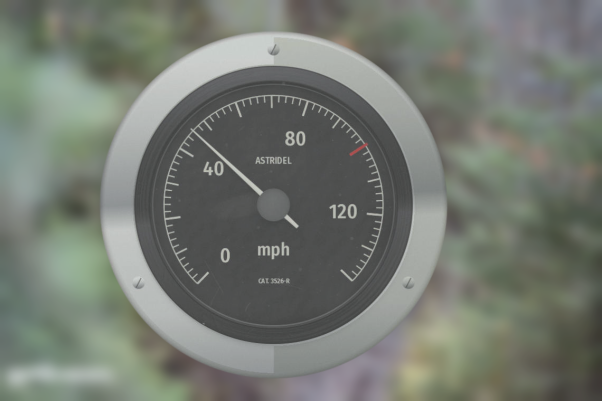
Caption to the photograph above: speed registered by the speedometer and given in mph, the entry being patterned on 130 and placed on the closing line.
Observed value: 46
